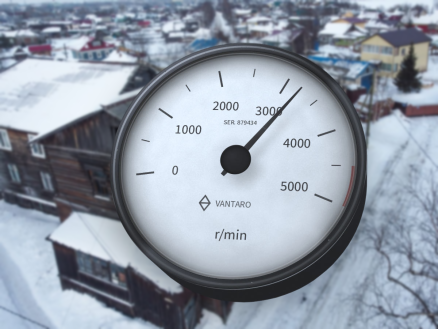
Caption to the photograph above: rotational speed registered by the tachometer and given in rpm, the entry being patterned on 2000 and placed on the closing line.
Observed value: 3250
